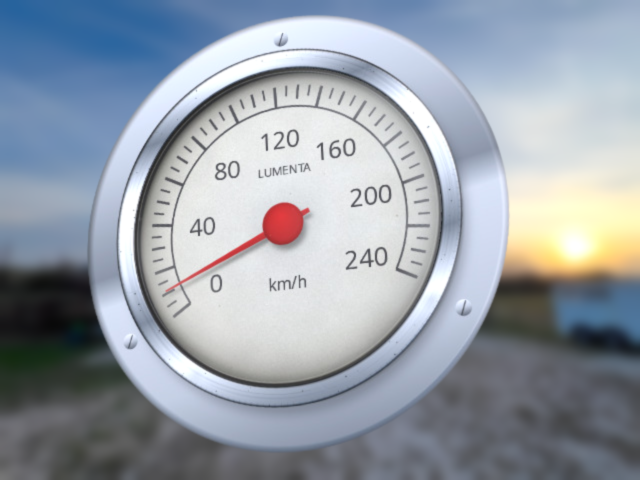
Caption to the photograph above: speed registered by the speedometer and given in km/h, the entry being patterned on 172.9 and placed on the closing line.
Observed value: 10
